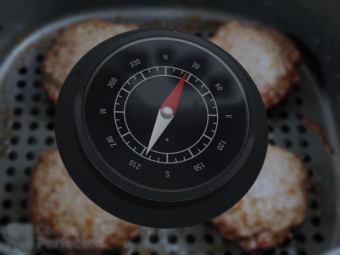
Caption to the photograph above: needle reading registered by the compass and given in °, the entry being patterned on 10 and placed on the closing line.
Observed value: 25
